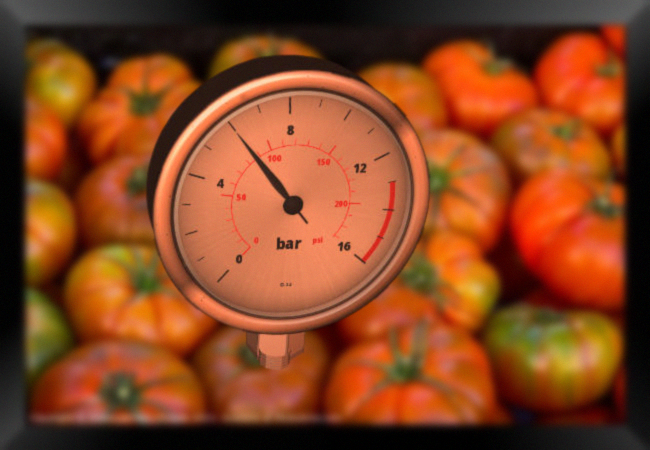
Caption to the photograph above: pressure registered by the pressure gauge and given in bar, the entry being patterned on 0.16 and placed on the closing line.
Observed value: 6
